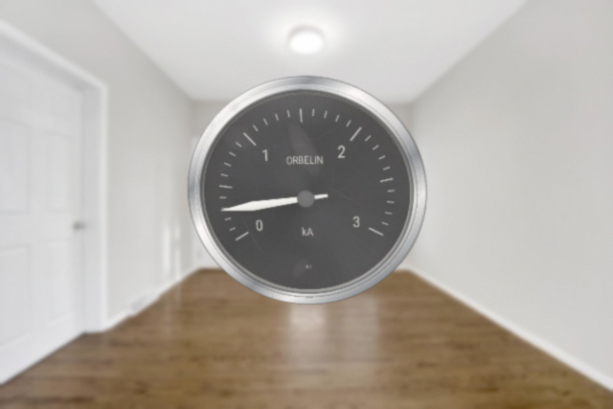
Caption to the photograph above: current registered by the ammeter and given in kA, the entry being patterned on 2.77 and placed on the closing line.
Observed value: 0.3
